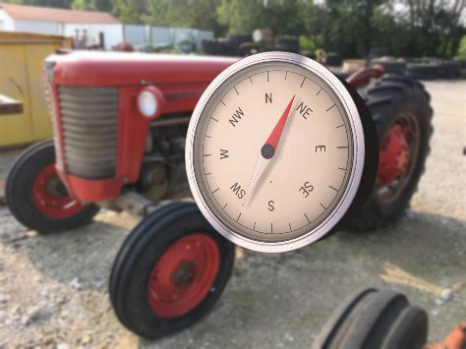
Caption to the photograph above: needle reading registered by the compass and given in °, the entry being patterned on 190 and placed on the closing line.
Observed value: 30
